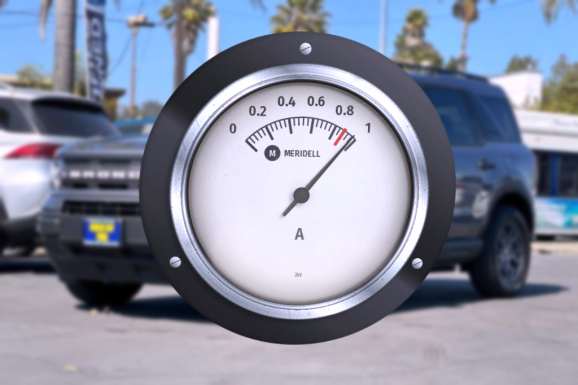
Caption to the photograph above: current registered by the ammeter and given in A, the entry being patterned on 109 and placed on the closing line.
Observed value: 0.96
